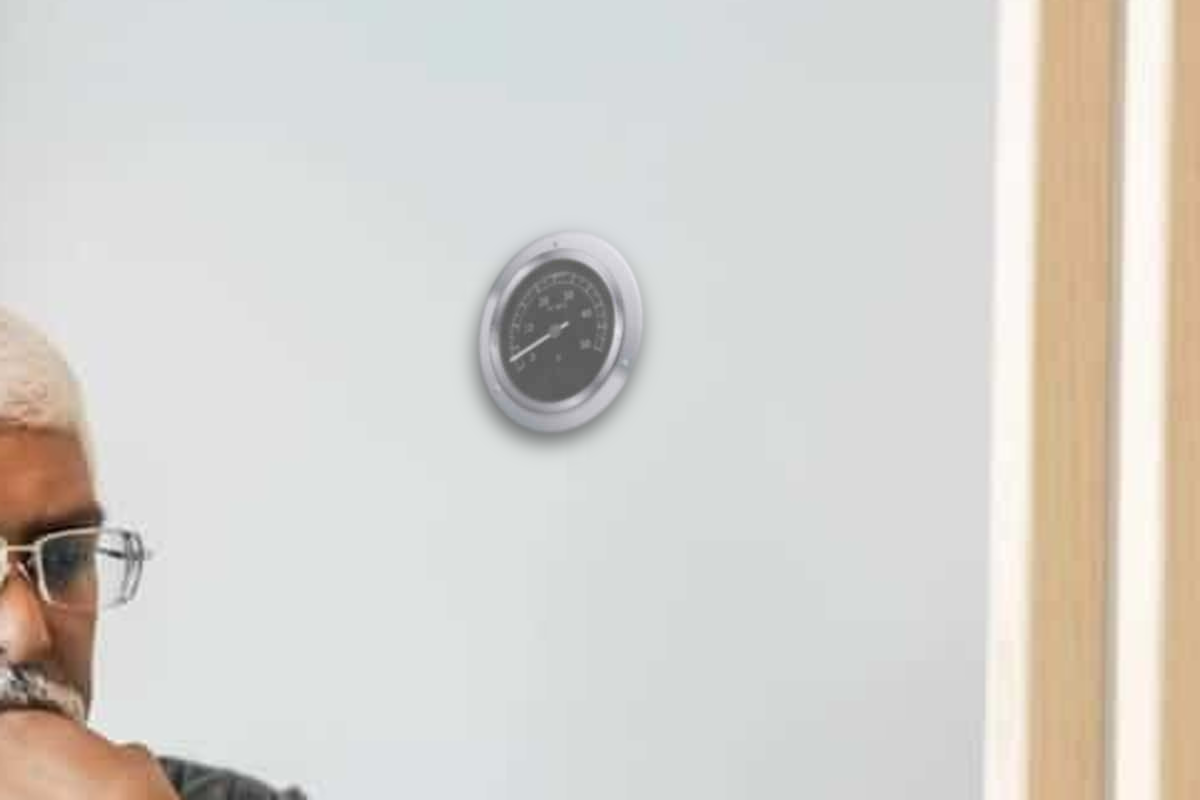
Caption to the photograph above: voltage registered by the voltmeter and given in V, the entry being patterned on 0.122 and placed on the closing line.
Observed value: 2.5
